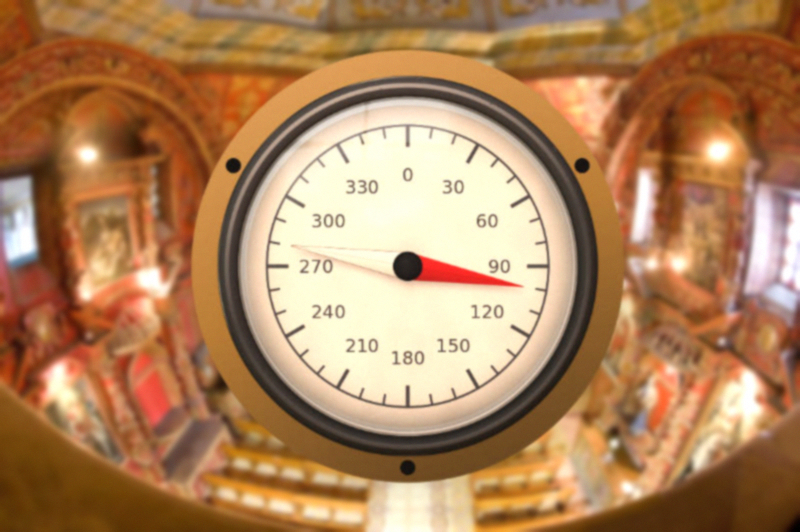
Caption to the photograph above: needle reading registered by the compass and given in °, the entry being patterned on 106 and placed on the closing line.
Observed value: 100
